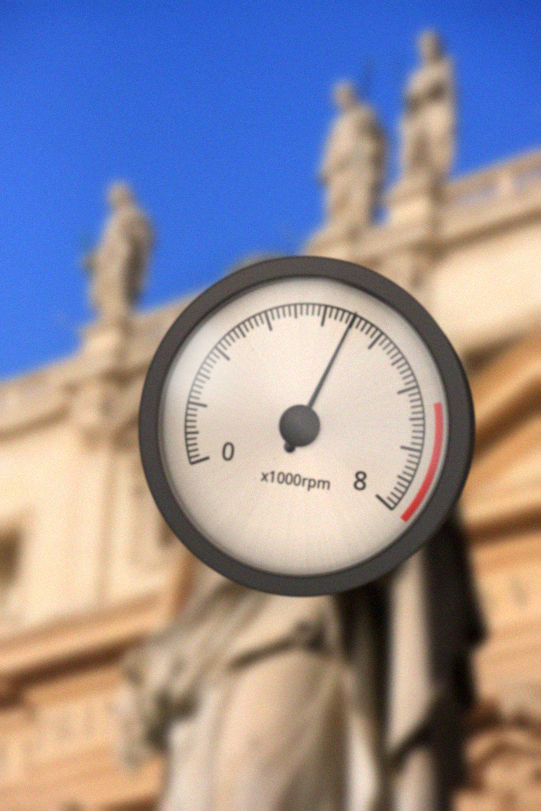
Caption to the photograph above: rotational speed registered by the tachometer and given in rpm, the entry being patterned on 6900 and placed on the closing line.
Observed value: 4500
